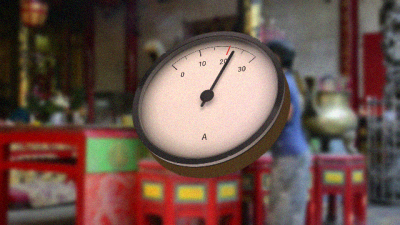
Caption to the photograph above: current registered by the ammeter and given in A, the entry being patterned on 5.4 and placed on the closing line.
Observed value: 22.5
